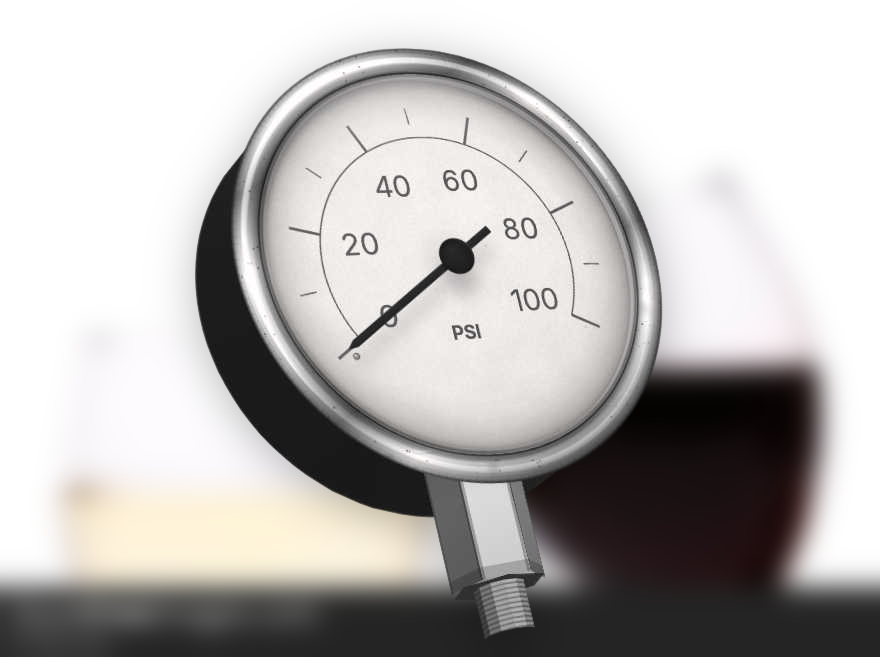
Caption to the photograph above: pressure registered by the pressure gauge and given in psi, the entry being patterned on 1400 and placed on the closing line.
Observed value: 0
